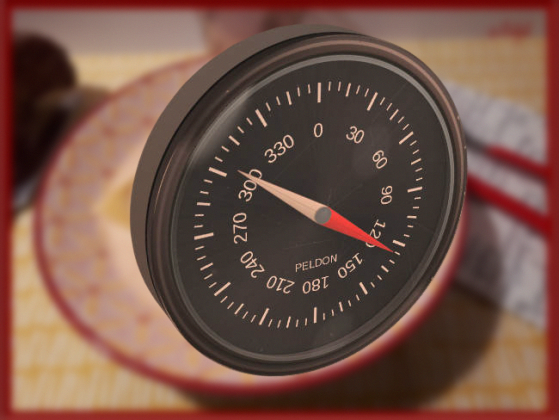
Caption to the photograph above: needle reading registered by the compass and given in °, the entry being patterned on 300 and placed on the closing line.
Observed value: 125
